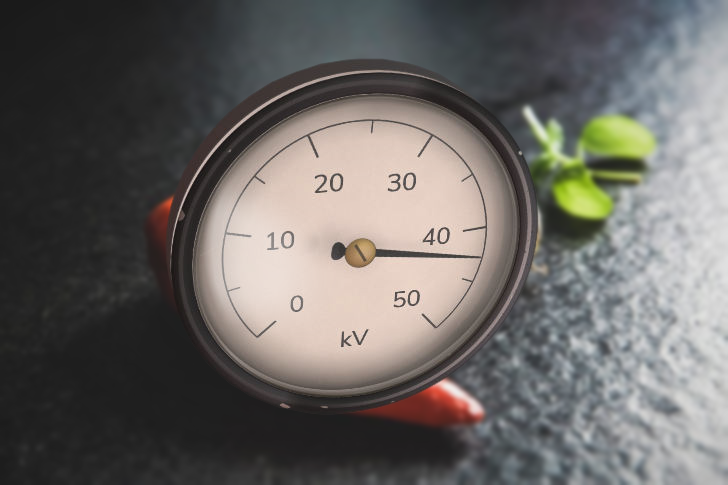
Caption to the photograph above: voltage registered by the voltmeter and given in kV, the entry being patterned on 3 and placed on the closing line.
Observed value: 42.5
